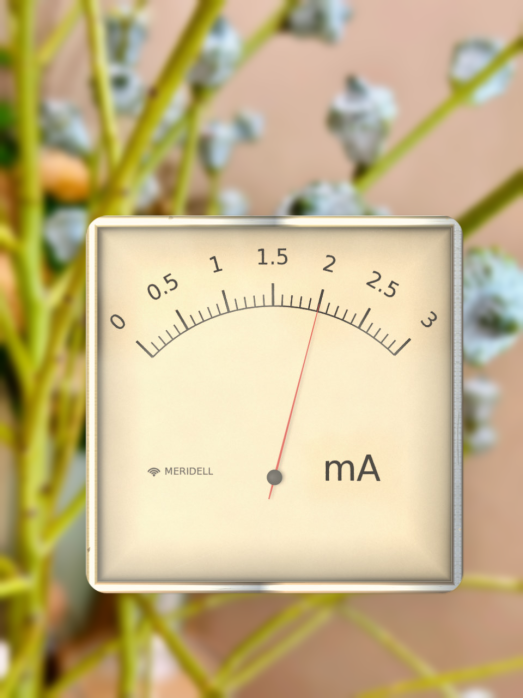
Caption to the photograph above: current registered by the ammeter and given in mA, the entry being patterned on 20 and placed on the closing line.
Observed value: 2
